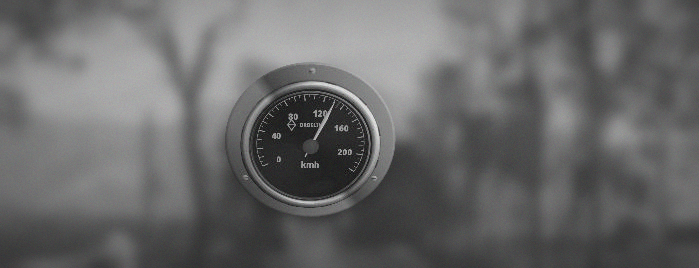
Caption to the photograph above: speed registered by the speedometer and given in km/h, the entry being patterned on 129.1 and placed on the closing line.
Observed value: 130
